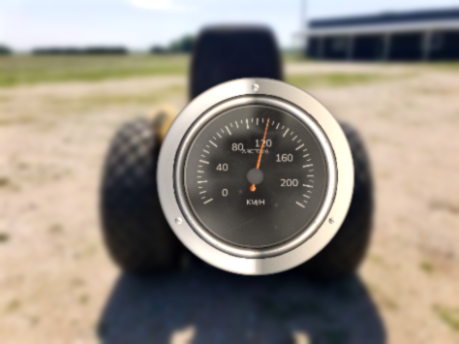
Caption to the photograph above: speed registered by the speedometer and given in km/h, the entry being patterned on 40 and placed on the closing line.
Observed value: 120
